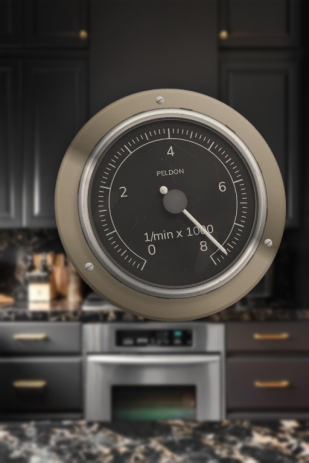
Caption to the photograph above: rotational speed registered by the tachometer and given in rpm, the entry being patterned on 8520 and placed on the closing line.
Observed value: 7700
